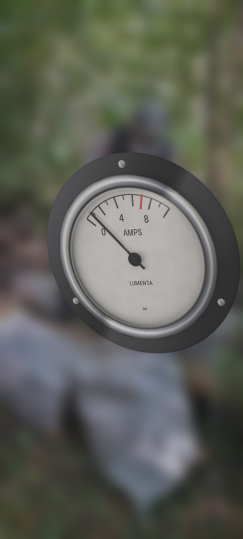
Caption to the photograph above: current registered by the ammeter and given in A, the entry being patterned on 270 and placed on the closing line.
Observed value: 1
